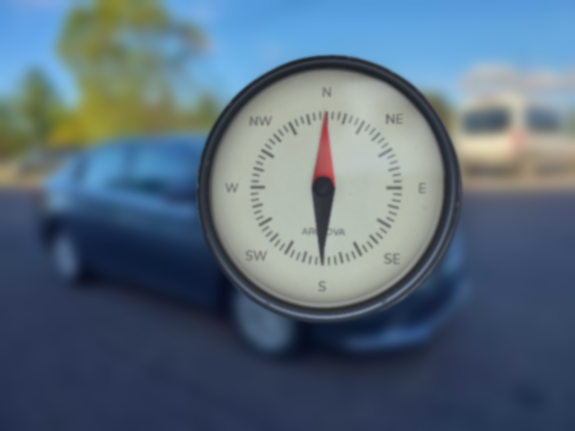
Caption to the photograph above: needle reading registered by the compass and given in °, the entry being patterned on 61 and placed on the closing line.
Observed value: 0
